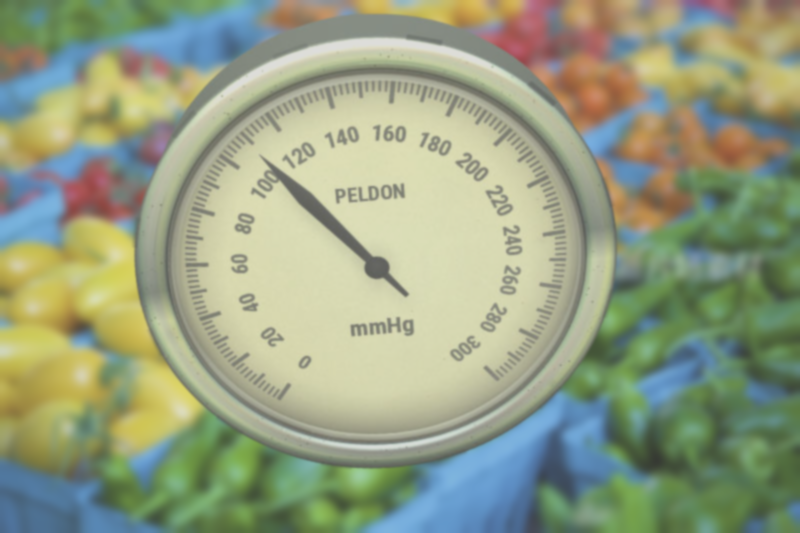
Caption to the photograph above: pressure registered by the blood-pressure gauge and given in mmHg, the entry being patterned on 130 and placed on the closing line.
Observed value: 110
